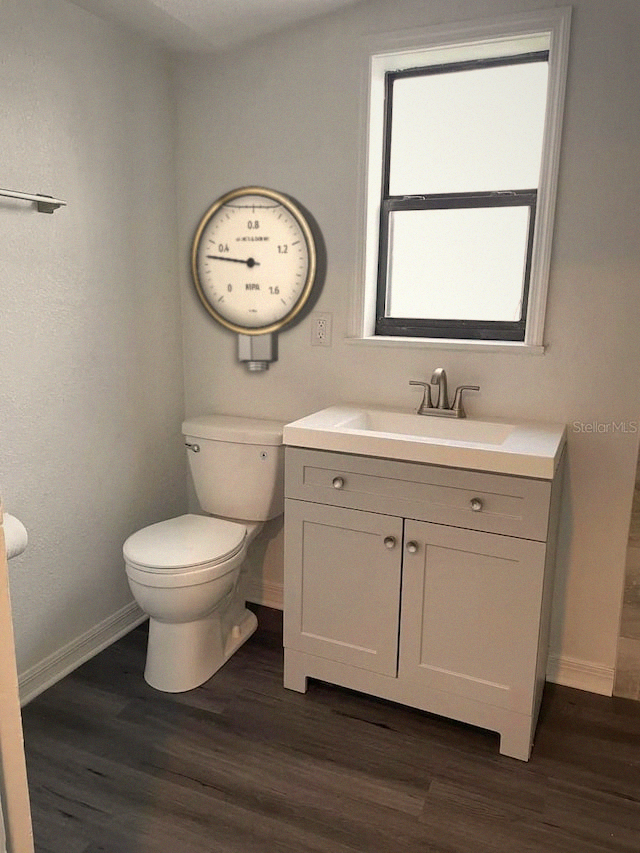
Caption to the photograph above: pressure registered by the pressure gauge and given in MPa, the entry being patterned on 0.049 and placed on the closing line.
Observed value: 0.3
